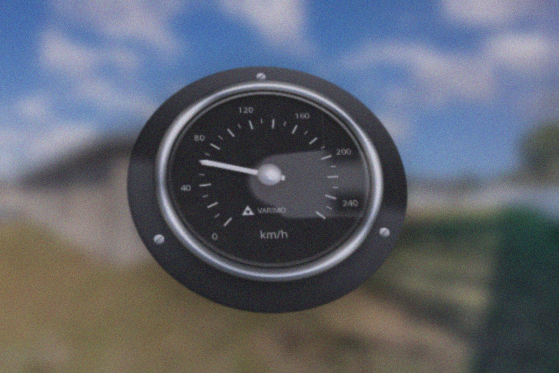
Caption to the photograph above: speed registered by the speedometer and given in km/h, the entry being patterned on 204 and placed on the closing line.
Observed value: 60
